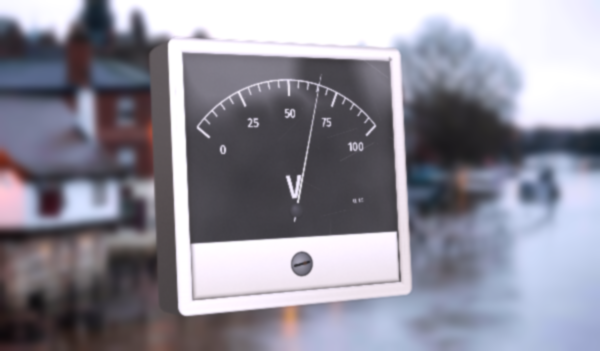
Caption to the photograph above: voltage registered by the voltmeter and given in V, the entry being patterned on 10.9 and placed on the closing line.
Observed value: 65
